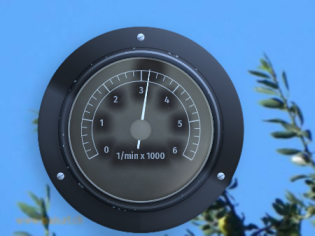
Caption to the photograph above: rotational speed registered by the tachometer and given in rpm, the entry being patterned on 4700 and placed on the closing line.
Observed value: 3200
